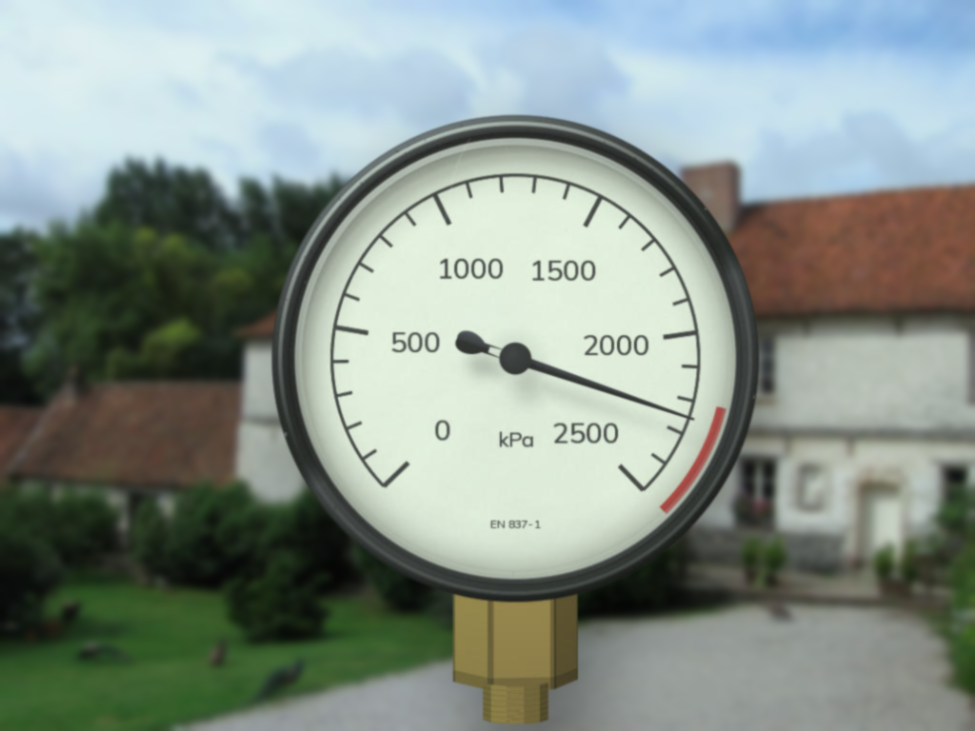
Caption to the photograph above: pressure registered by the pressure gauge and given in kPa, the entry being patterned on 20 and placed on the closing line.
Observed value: 2250
